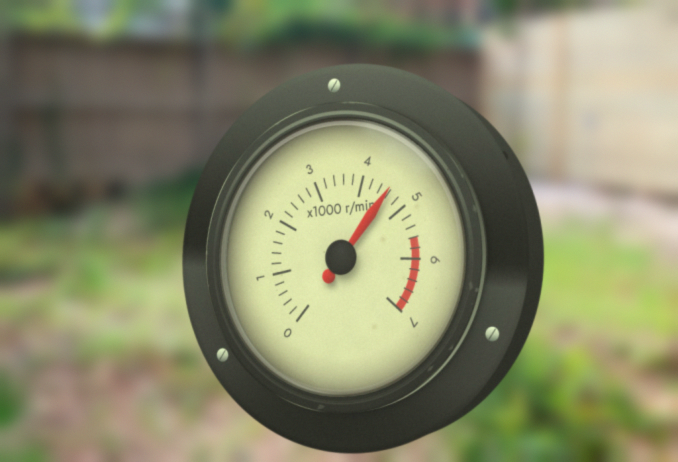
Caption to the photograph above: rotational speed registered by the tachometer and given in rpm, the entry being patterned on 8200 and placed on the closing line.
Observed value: 4600
